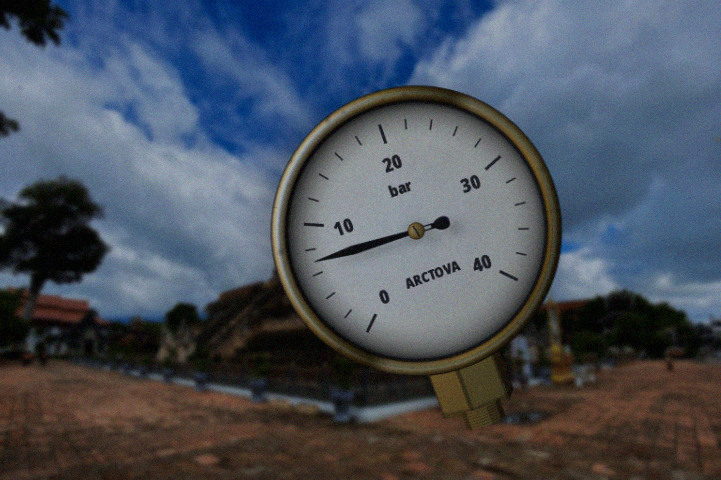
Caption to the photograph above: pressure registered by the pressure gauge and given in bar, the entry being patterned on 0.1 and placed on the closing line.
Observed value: 7
